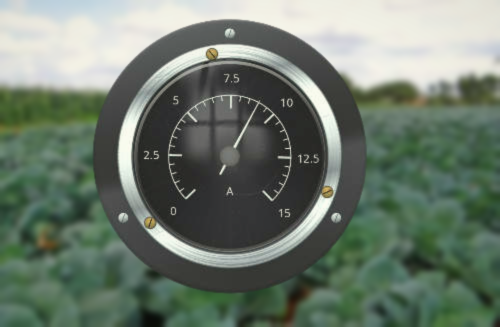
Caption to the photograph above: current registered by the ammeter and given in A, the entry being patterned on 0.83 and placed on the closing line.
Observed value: 9
